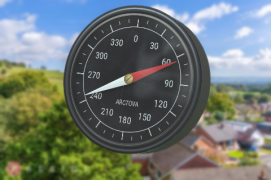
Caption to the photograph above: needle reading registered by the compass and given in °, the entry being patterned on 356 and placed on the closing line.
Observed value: 65
